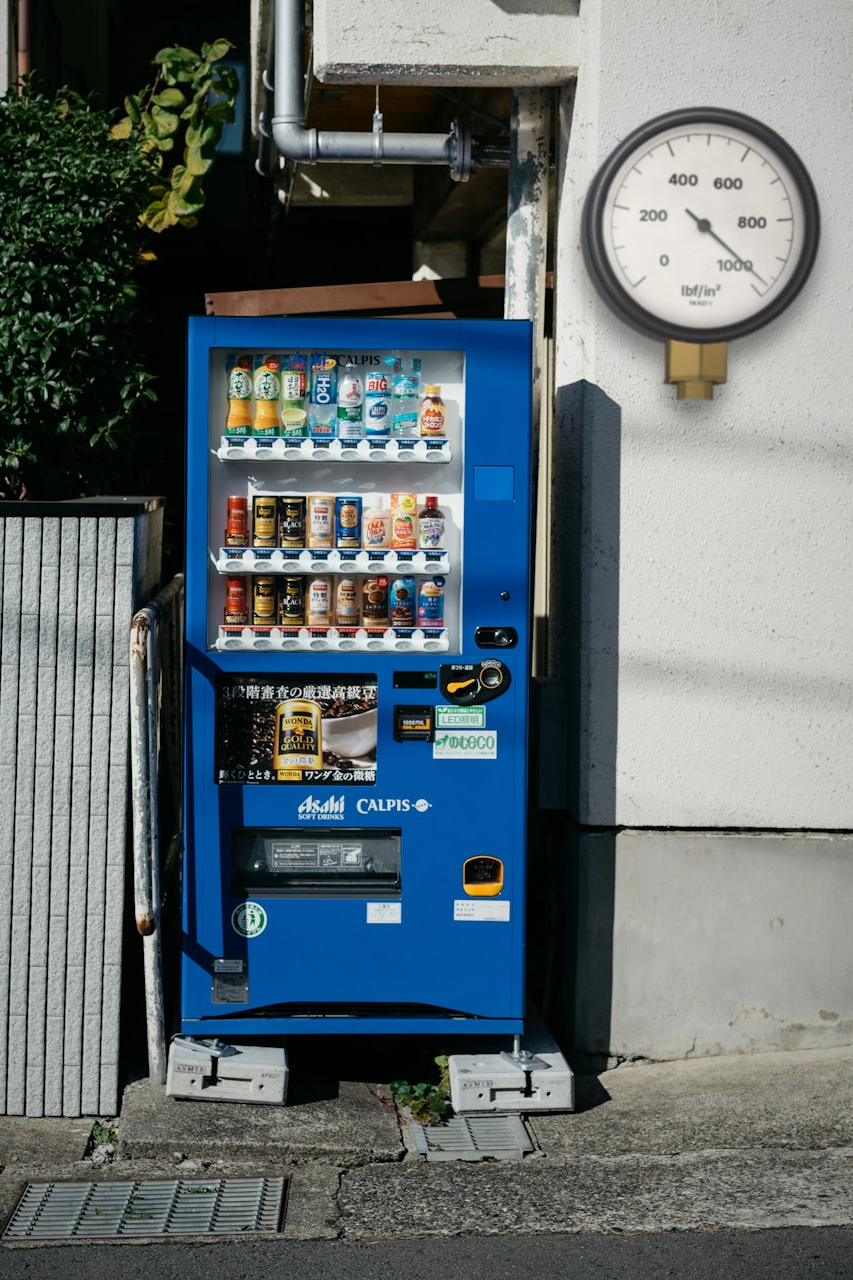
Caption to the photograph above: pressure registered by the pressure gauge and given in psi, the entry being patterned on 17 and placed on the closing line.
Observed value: 975
